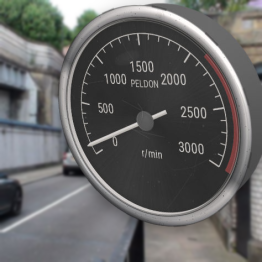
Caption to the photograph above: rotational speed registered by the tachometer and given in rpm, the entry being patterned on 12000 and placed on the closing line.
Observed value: 100
